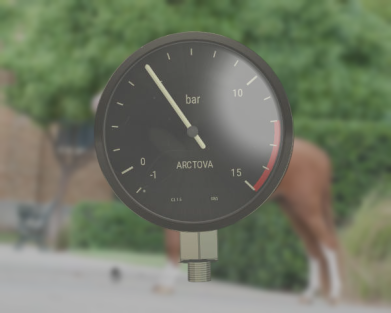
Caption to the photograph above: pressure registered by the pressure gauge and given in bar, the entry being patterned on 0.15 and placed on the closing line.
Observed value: 5
